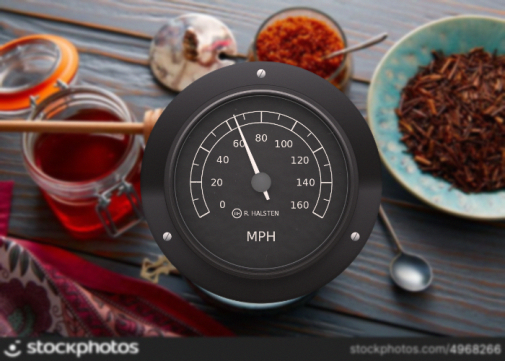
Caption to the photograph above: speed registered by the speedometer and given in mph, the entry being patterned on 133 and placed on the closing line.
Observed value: 65
